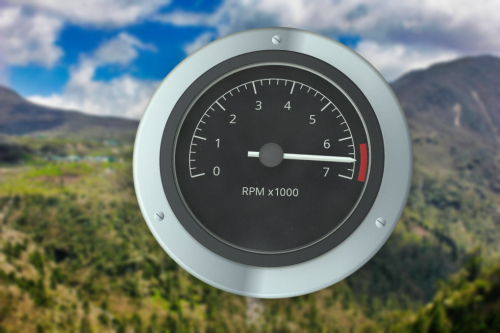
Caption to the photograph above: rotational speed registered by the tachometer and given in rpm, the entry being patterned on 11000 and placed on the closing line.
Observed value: 6600
